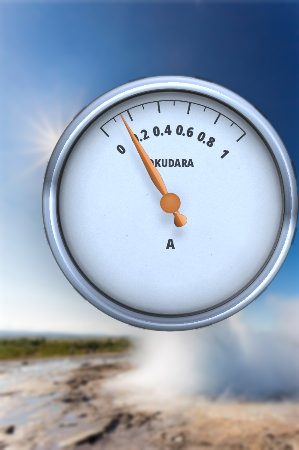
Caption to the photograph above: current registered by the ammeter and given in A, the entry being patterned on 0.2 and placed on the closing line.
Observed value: 0.15
